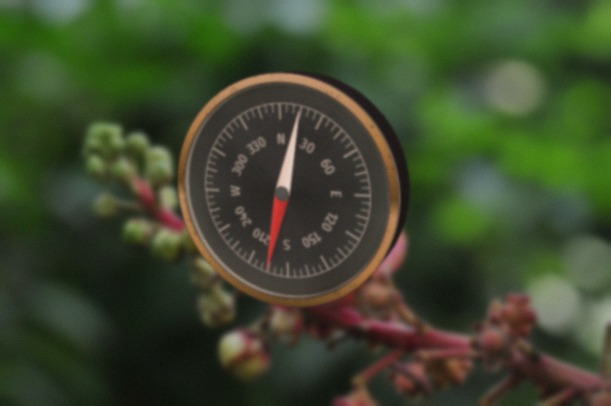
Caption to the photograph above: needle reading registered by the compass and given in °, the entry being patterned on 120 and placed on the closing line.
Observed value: 195
